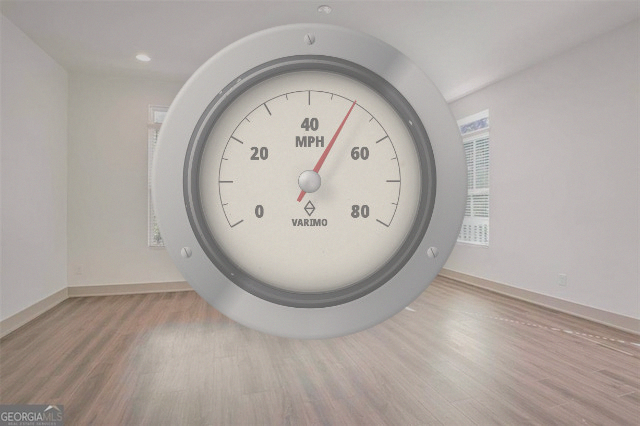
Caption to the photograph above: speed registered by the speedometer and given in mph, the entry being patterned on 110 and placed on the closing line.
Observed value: 50
